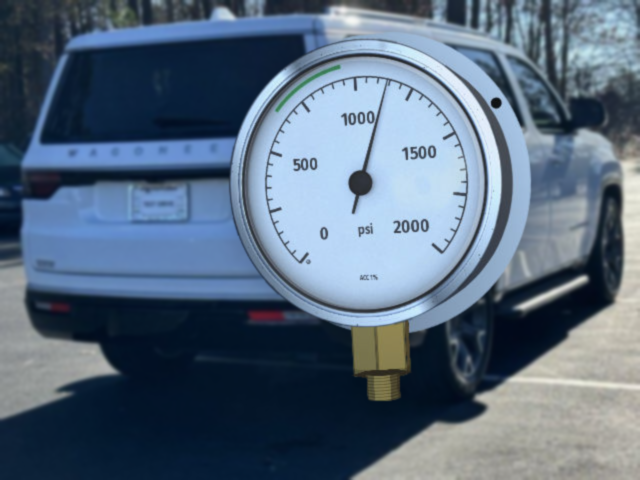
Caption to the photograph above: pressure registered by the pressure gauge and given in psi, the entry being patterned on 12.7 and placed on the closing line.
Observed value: 1150
